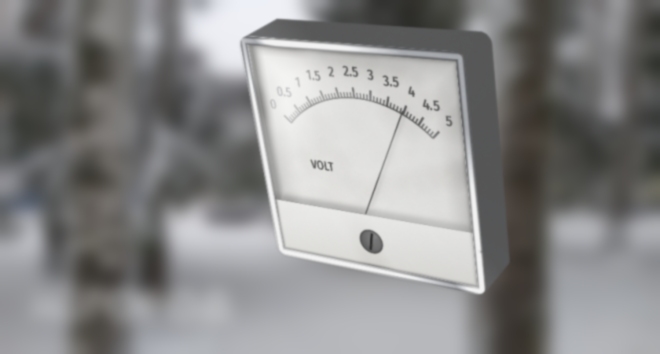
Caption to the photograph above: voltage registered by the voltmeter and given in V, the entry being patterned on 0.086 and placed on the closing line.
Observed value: 4
